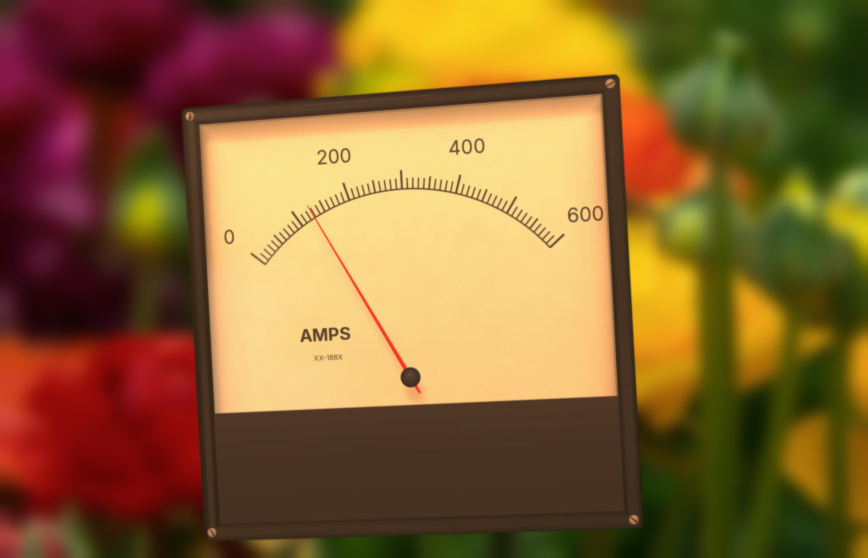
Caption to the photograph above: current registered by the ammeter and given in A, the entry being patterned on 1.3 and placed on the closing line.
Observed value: 130
